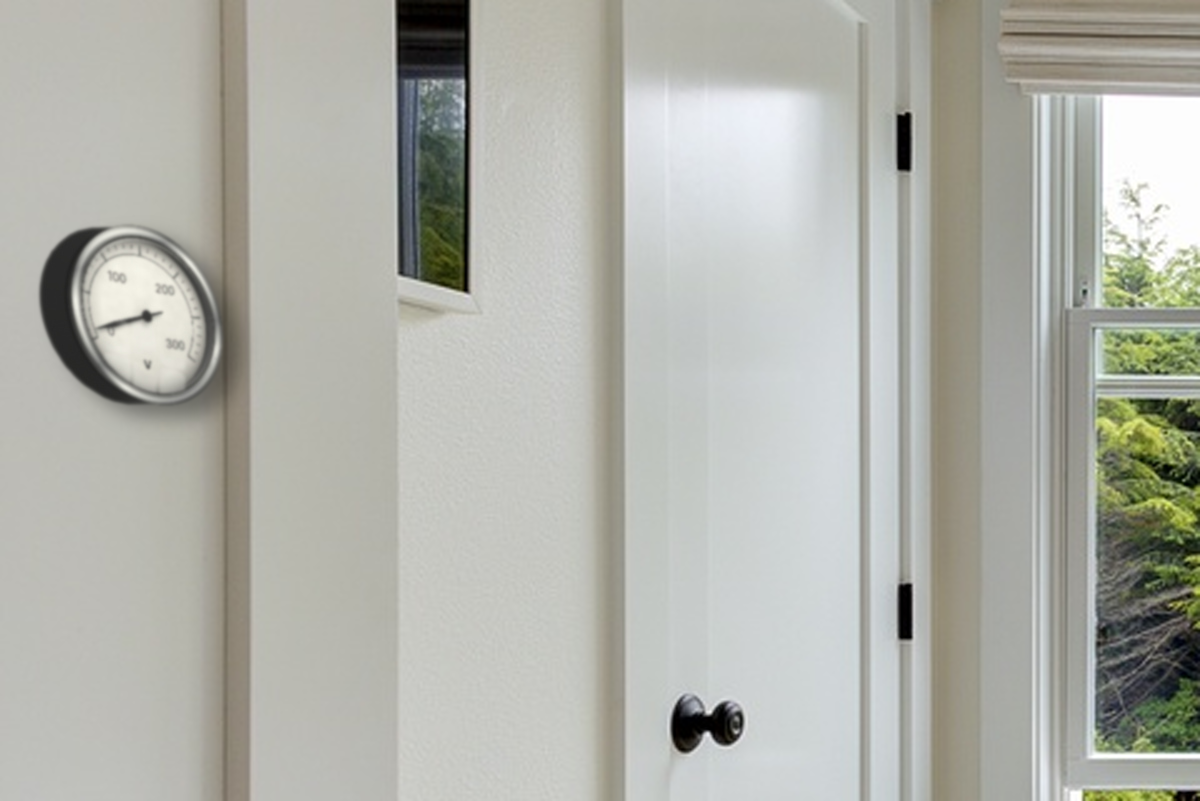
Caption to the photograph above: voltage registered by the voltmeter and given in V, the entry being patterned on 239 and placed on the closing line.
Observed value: 10
